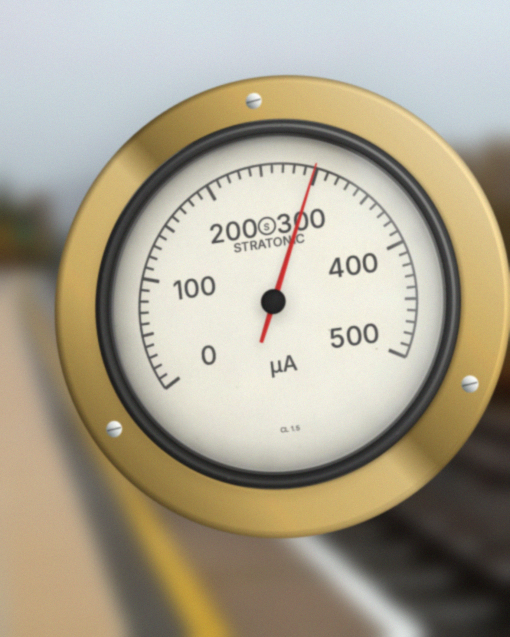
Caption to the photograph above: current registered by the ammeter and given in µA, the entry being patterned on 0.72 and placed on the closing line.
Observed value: 300
